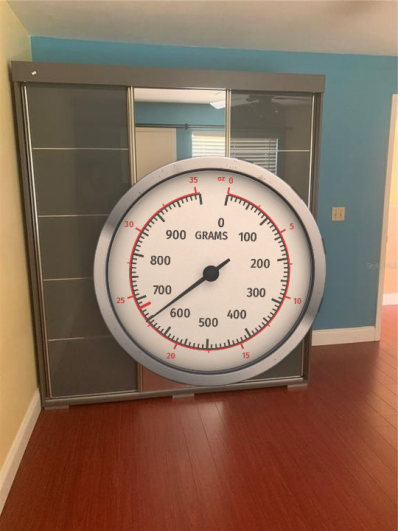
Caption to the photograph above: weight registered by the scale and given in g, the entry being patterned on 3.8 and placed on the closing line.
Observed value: 650
